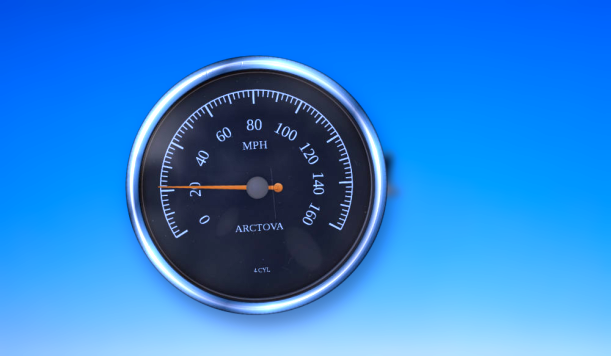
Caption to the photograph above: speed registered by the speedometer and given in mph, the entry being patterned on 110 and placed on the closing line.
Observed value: 22
